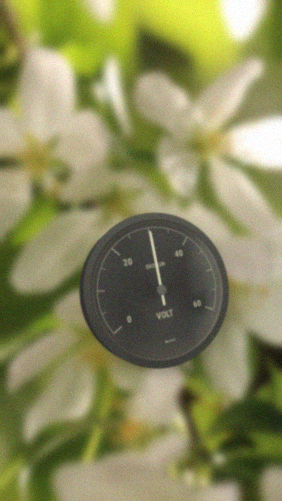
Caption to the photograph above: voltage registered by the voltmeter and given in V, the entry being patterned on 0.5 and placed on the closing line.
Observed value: 30
